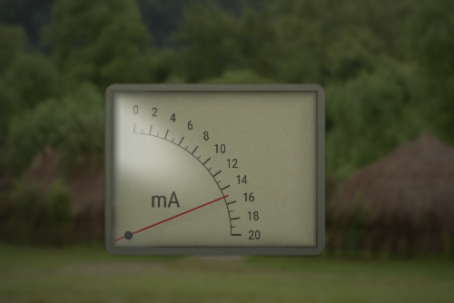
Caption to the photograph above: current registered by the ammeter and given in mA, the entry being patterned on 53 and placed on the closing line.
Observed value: 15
